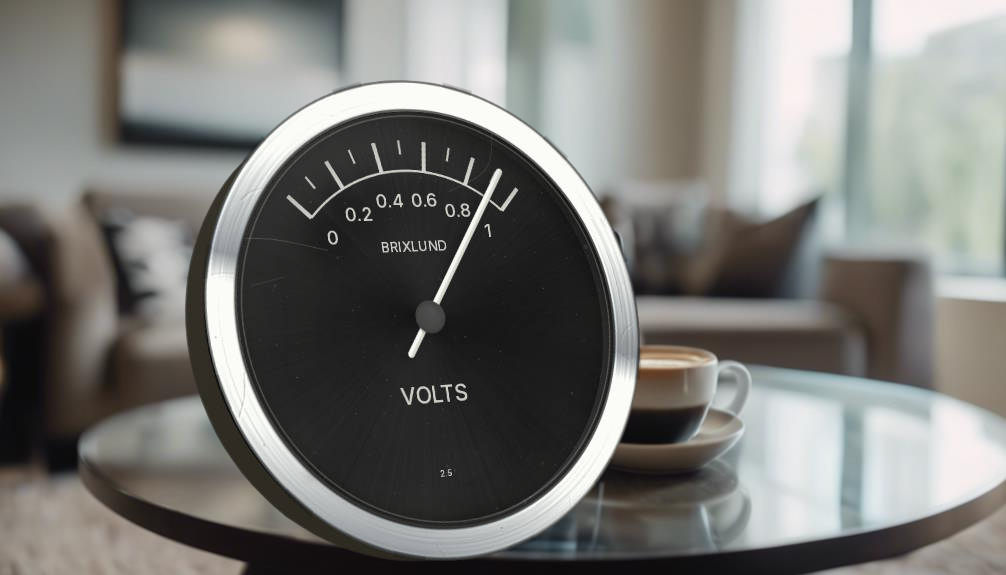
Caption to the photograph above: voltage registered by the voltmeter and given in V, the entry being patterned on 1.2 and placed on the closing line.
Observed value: 0.9
